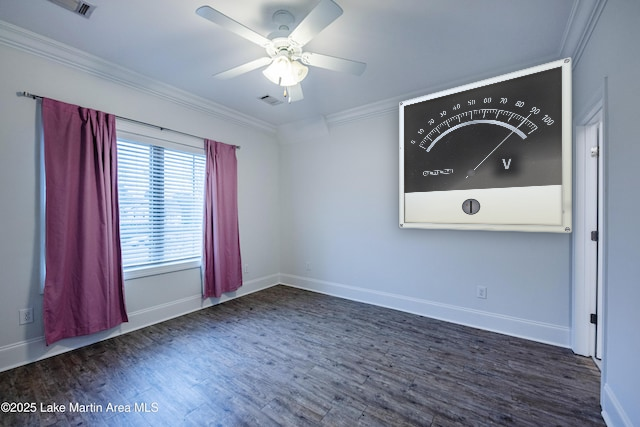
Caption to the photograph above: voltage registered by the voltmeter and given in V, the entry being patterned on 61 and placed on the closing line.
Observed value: 90
